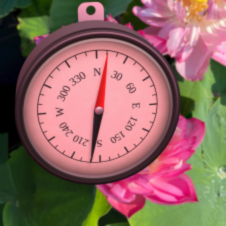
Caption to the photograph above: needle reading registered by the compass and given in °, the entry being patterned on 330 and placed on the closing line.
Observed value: 10
